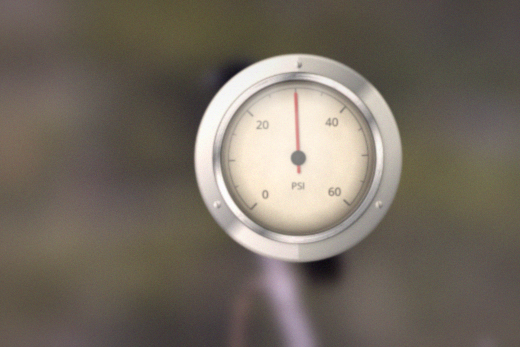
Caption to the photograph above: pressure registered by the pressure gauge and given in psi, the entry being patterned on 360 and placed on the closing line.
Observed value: 30
